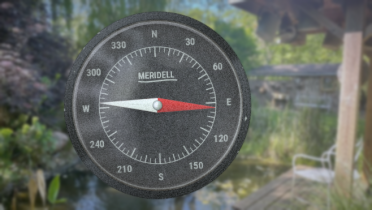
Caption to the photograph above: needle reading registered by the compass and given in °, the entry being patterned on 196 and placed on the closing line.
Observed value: 95
